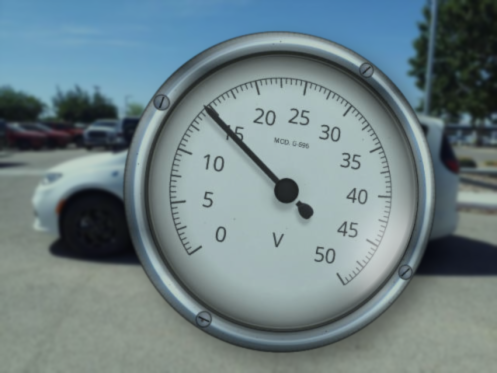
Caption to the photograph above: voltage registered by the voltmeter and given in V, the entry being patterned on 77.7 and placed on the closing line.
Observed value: 14.5
